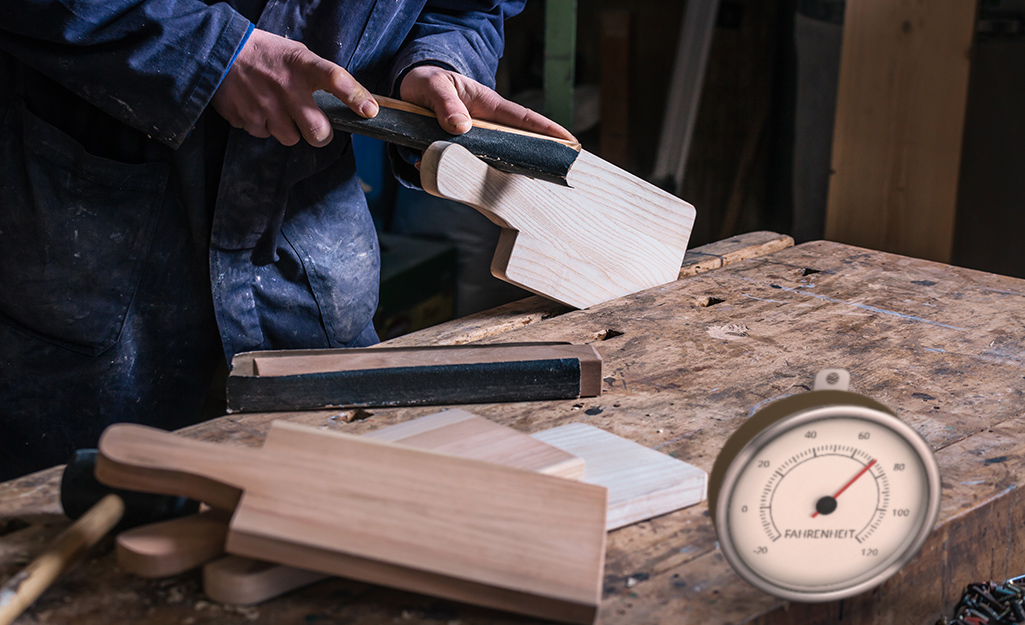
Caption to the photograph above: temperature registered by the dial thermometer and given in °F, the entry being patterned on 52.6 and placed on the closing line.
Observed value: 70
